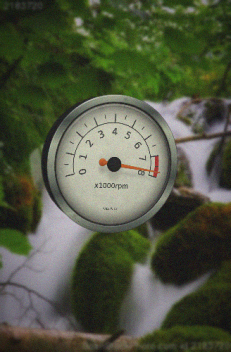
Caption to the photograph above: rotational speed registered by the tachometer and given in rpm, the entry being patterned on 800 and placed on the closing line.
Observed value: 7750
